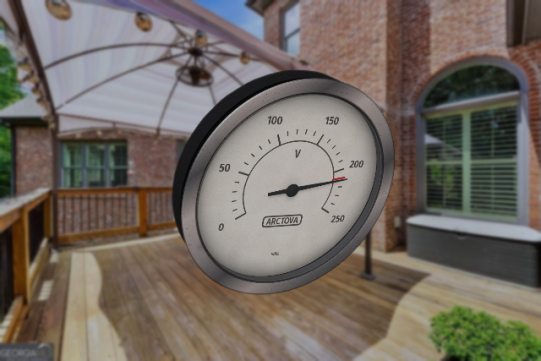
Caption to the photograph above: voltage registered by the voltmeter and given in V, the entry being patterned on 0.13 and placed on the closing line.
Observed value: 210
